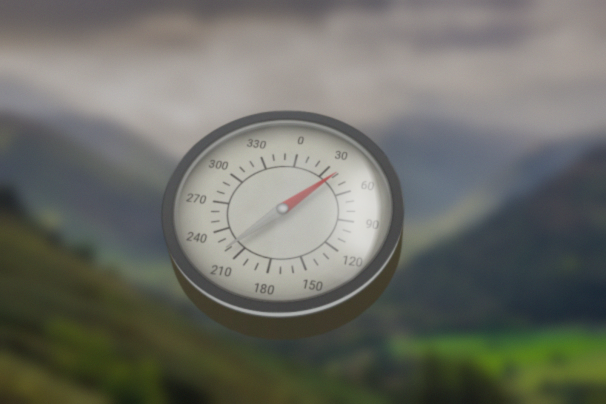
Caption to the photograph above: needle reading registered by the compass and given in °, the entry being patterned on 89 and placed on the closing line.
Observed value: 40
